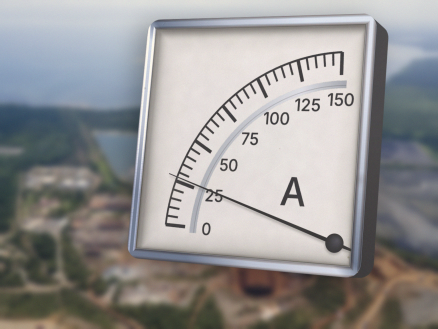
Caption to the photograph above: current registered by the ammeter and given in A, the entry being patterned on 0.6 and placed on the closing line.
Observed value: 27.5
